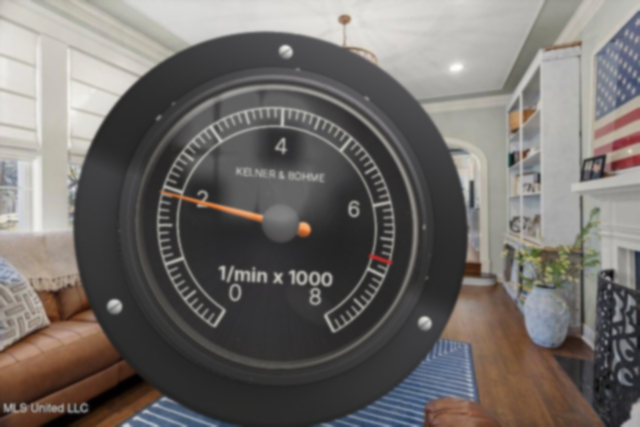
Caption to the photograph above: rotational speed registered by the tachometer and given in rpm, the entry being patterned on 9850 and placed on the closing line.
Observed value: 1900
